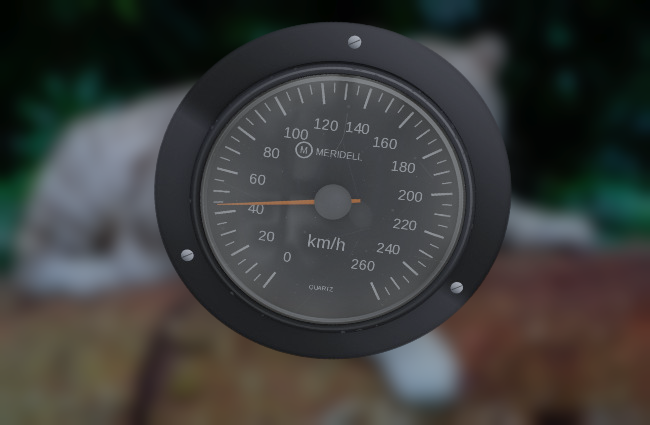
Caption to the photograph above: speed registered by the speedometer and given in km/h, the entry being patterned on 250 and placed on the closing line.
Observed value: 45
